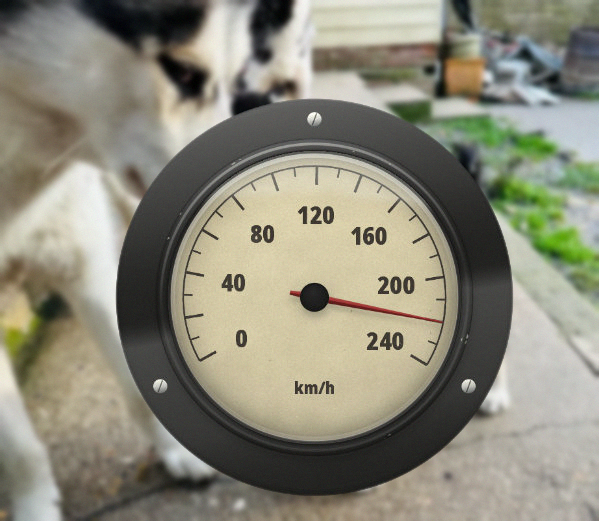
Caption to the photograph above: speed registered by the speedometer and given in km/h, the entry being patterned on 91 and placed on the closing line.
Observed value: 220
